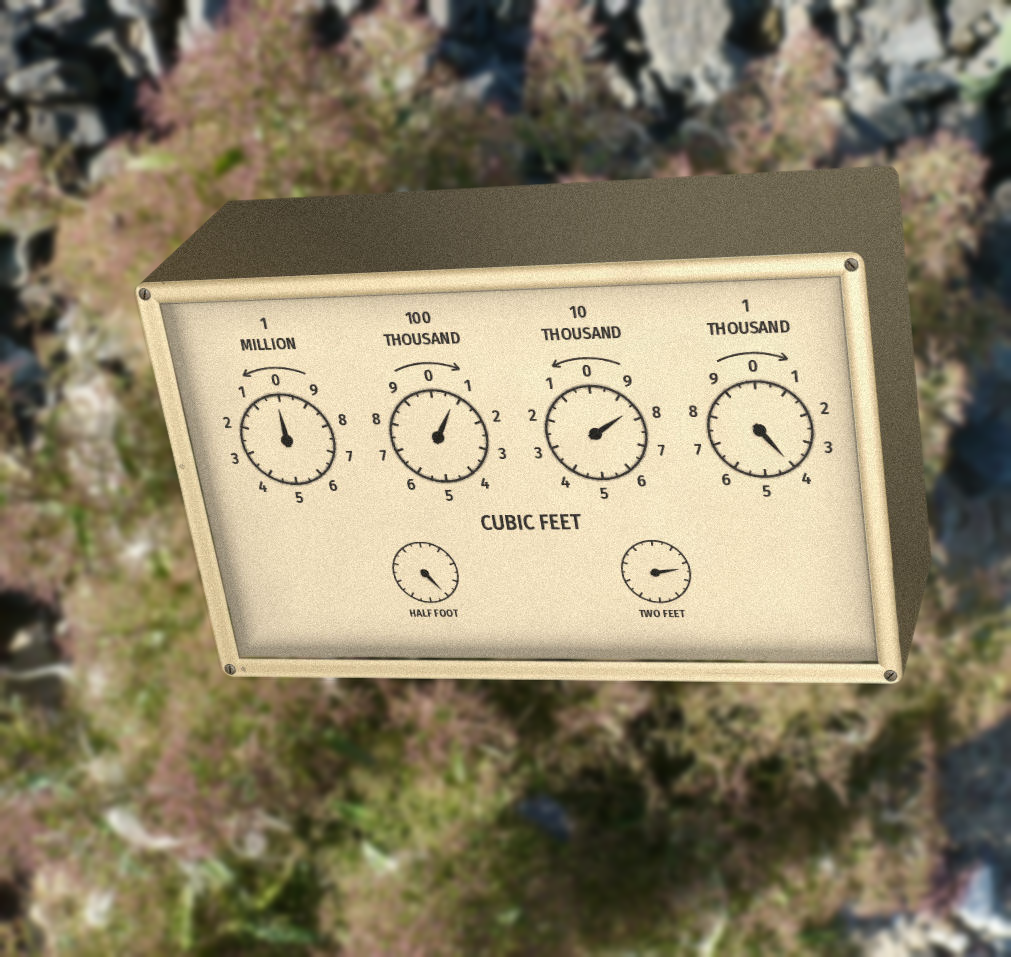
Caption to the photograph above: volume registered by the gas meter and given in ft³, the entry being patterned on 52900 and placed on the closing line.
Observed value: 8400
